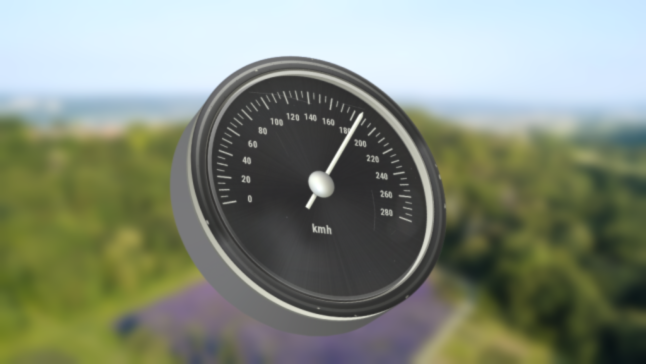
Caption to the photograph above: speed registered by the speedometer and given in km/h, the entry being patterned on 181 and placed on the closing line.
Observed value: 185
